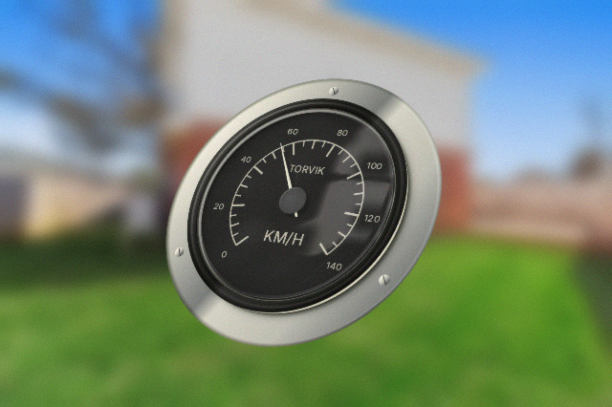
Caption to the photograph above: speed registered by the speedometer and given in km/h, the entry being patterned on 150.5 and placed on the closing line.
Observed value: 55
